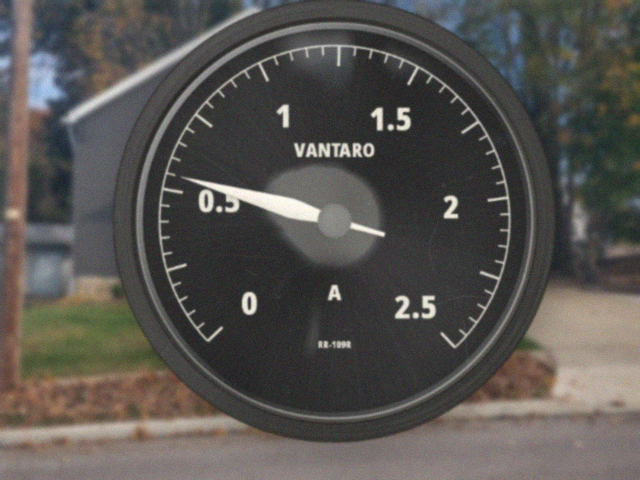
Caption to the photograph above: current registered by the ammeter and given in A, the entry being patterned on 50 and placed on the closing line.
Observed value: 0.55
